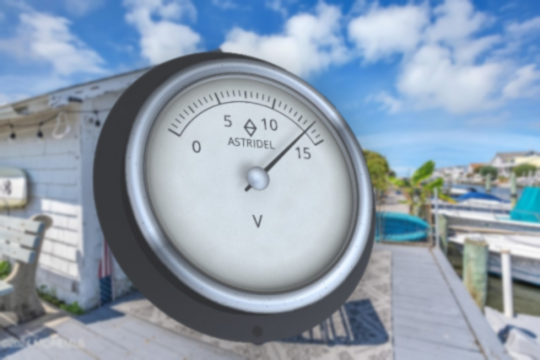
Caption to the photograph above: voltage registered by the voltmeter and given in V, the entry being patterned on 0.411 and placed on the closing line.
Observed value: 13.5
